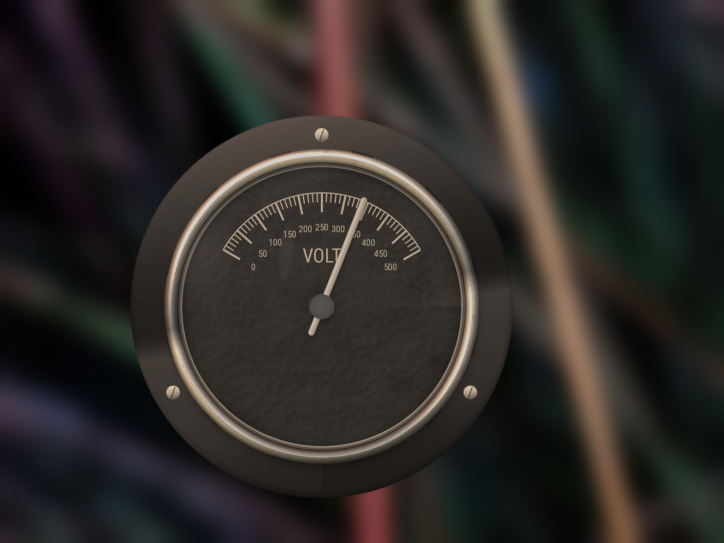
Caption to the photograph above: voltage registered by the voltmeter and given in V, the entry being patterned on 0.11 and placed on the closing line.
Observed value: 340
